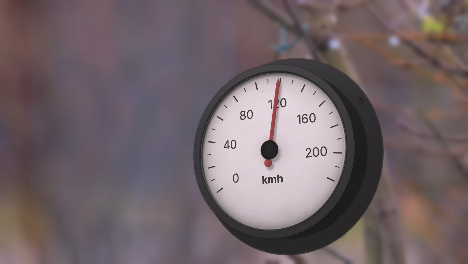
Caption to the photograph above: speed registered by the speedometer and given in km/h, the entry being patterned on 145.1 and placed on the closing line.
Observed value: 120
